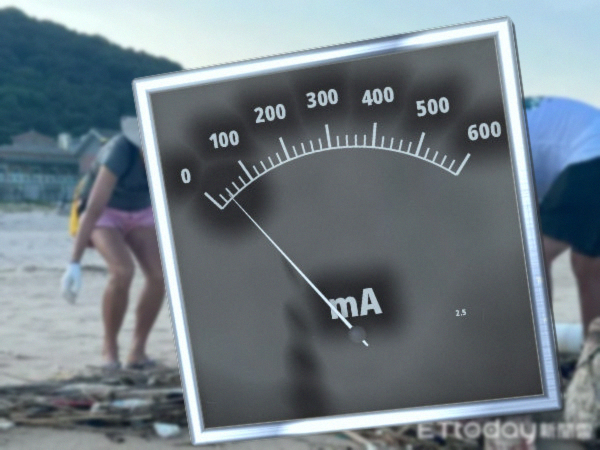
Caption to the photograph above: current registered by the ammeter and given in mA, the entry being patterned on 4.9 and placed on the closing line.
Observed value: 40
